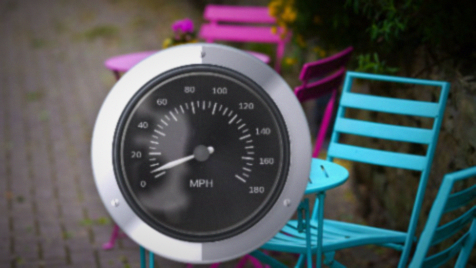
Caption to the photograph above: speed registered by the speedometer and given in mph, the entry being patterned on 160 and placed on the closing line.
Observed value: 5
